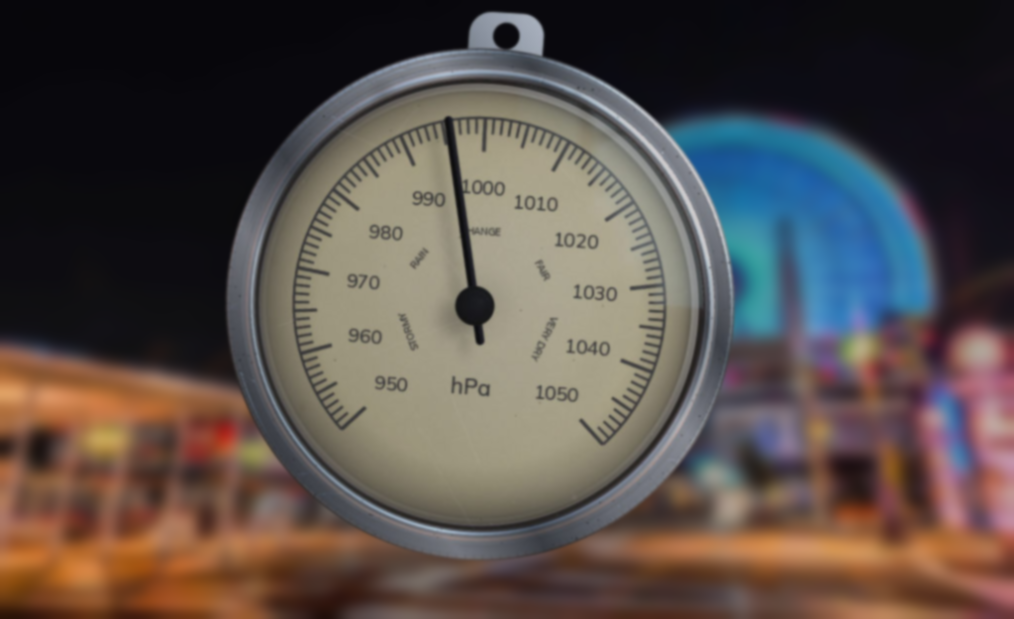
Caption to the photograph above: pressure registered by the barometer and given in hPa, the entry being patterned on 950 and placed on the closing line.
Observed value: 996
